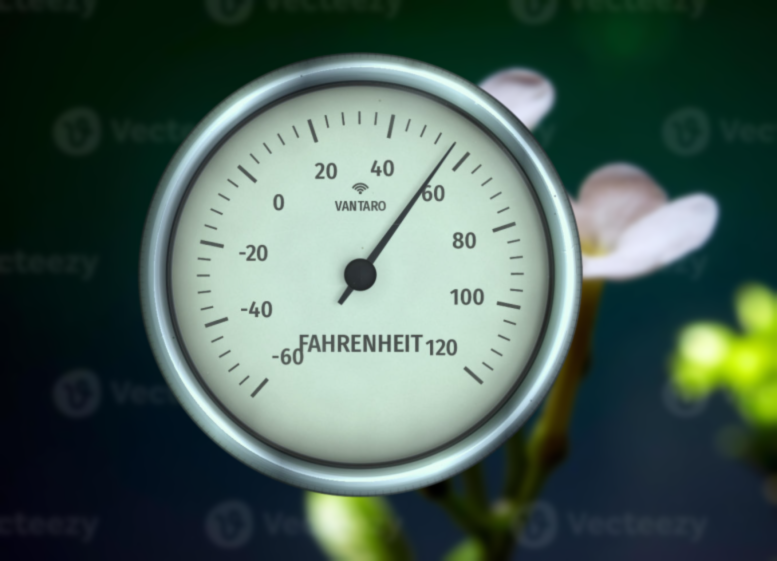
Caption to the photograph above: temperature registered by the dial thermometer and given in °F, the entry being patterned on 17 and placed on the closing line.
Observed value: 56
